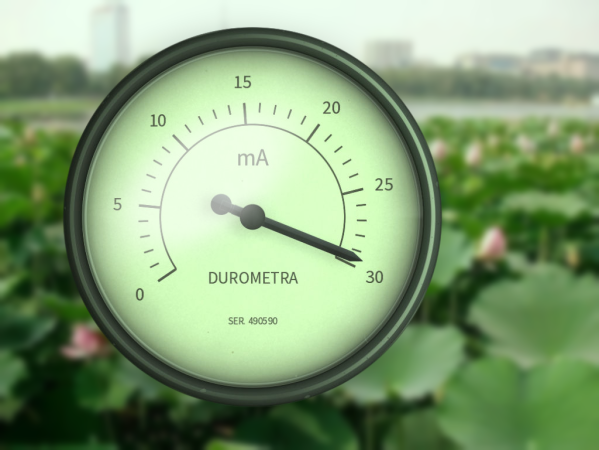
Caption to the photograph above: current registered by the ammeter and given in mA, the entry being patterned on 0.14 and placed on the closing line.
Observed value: 29.5
